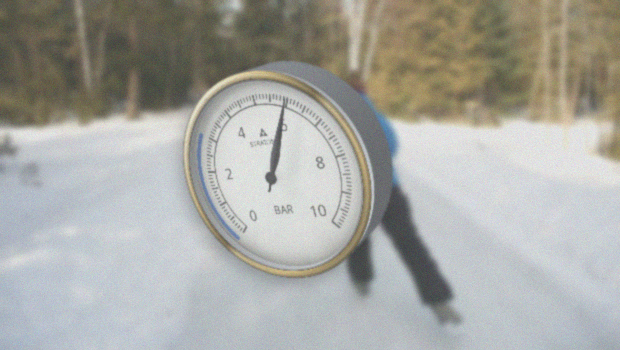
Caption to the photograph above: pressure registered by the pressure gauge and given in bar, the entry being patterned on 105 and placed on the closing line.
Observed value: 6
